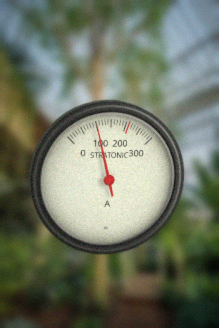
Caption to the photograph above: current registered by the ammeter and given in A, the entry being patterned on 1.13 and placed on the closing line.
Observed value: 100
